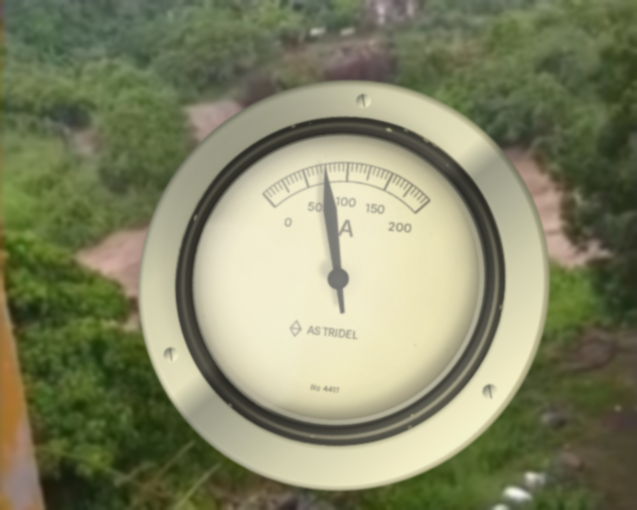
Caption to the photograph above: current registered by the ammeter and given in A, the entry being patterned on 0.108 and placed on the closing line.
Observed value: 75
